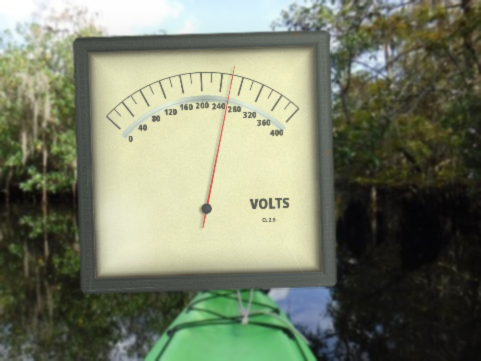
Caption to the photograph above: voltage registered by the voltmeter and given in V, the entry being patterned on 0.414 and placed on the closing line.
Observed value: 260
